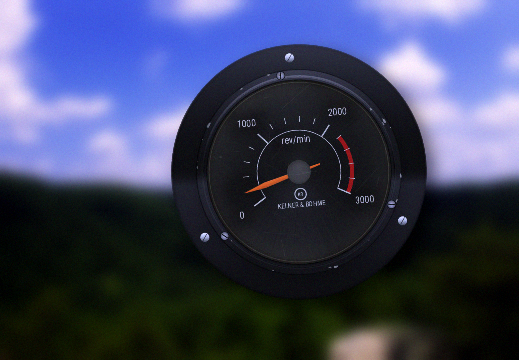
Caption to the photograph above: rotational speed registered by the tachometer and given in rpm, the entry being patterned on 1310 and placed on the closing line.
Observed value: 200
